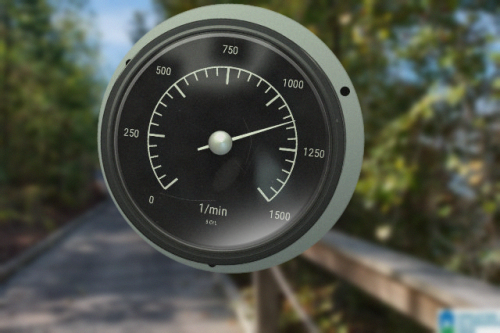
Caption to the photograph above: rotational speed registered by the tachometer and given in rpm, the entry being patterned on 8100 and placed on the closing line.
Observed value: 1125
